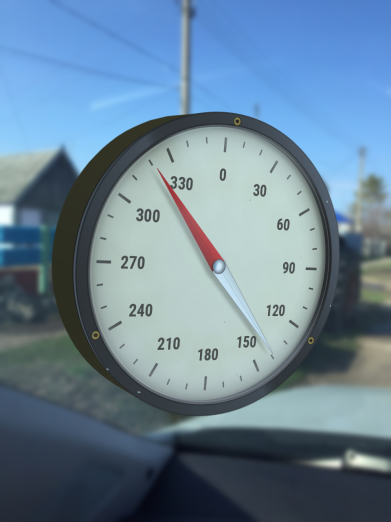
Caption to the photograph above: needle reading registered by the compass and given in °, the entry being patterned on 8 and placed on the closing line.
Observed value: 320
